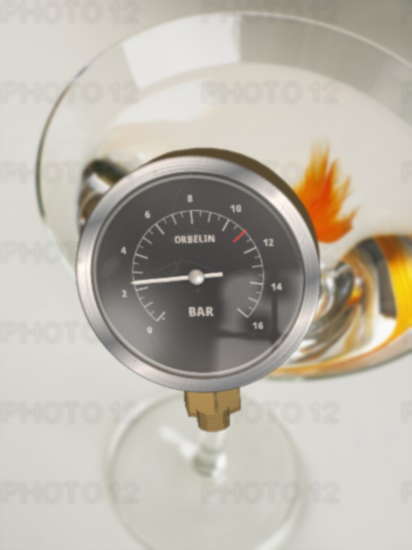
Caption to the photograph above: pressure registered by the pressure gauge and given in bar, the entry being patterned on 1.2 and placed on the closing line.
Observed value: 2.5
